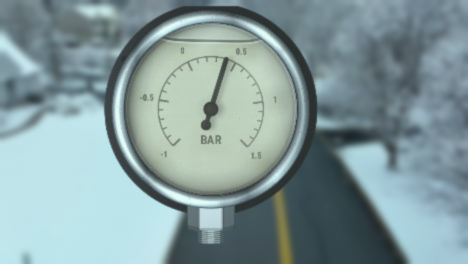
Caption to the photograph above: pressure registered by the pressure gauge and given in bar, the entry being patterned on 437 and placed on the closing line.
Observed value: 0.4
